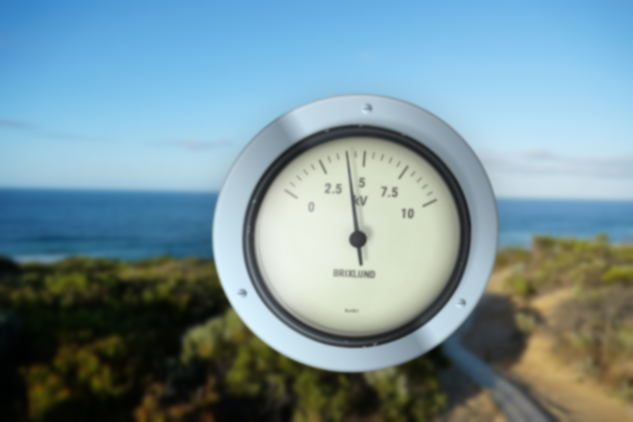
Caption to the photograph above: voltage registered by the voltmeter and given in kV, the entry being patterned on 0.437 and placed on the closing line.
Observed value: 4
